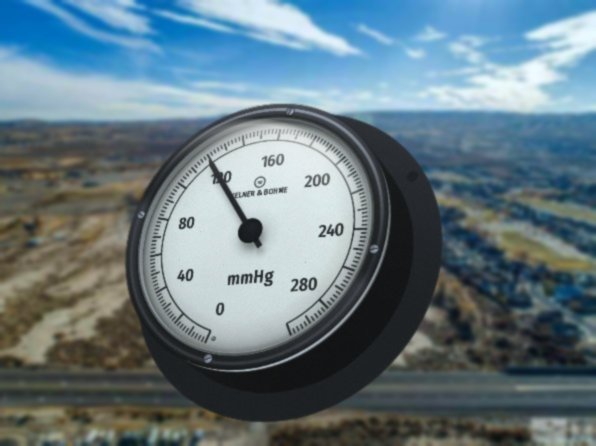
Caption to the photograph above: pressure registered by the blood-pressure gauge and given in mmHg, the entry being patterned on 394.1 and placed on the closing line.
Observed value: 120
